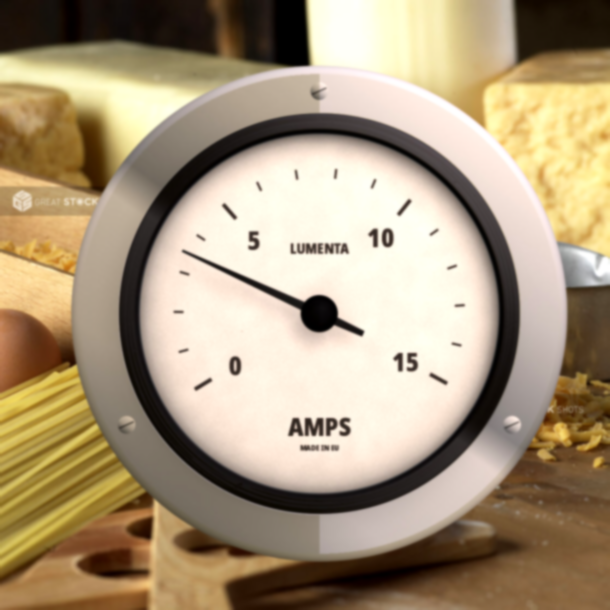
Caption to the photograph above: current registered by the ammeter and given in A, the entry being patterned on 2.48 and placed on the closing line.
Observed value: 3.5
